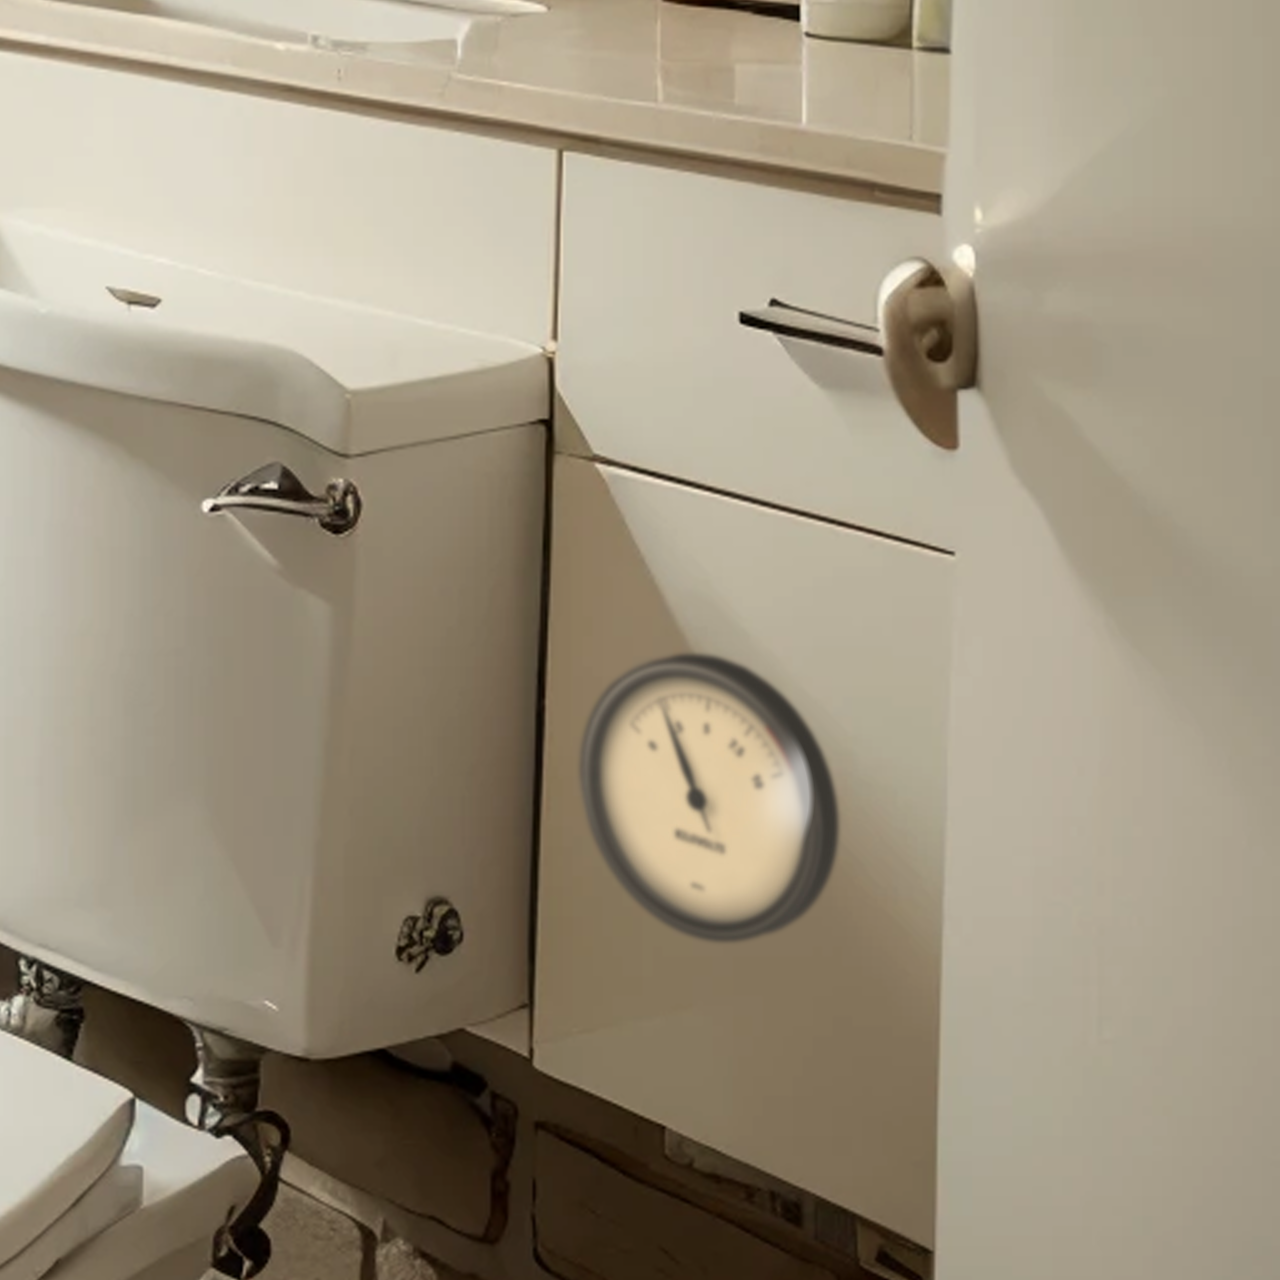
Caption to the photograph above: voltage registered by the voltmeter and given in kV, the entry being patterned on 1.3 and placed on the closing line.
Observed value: 2.5
